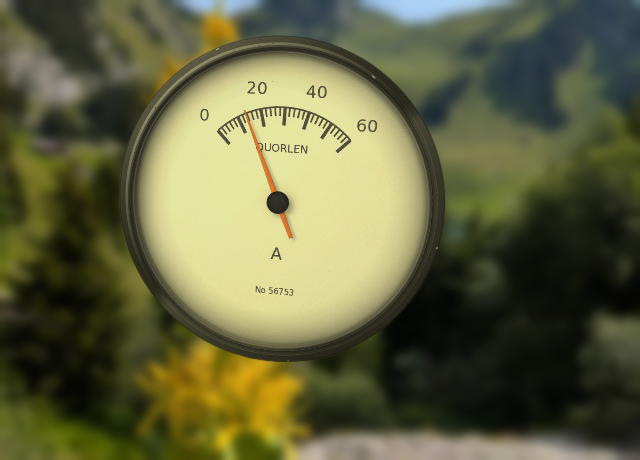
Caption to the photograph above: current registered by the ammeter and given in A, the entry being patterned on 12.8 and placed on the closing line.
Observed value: 14
